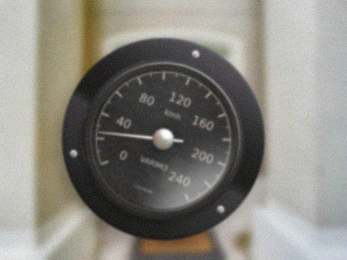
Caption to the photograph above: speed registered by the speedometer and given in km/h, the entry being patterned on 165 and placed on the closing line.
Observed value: 25
